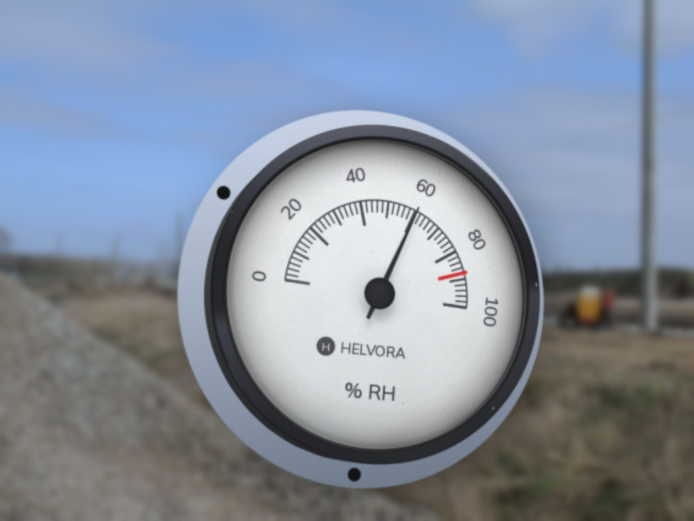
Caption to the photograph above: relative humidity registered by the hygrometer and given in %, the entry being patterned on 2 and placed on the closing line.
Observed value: 60
